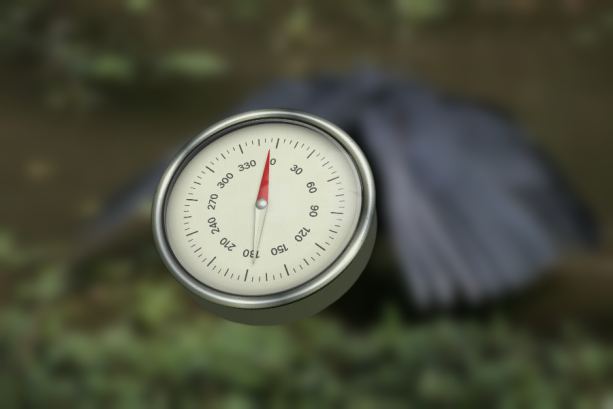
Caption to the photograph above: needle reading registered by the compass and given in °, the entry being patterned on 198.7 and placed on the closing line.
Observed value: 355
